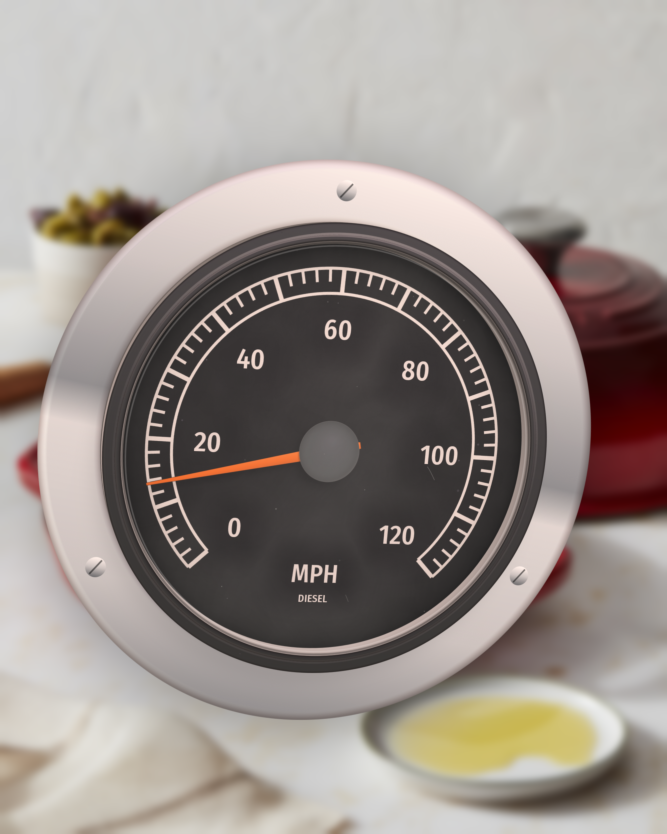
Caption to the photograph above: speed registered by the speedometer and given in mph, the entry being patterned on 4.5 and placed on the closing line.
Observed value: 14
